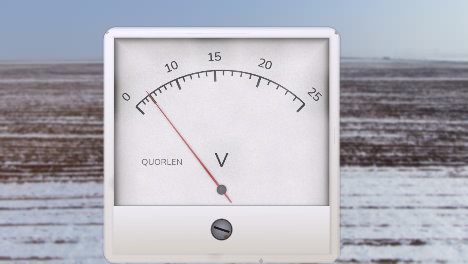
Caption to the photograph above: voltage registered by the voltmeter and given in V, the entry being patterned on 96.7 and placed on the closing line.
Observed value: 5
